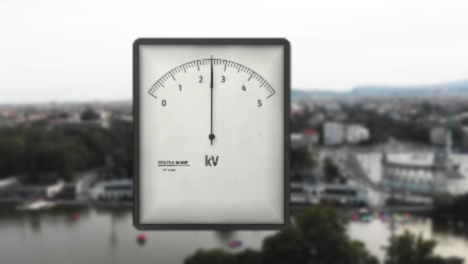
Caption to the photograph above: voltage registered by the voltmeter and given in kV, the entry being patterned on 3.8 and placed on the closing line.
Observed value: 2.5
